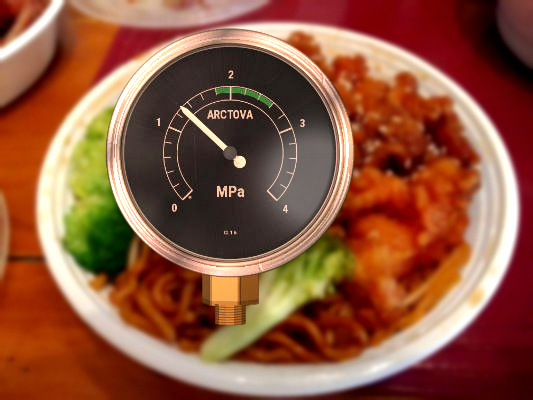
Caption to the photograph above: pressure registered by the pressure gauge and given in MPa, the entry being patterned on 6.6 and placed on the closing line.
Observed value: 1.3
